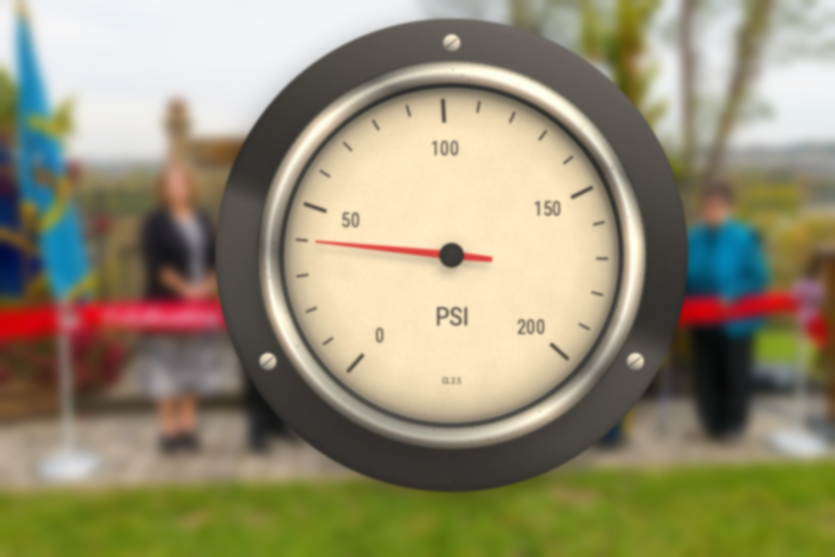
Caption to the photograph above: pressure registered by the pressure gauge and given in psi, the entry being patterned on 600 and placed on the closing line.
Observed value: 40
